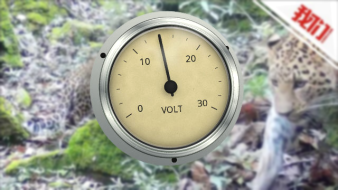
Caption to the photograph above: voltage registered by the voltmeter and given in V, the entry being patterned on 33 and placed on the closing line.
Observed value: 14
